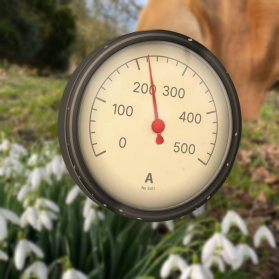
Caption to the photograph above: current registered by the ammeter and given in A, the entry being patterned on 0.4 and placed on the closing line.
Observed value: 220
